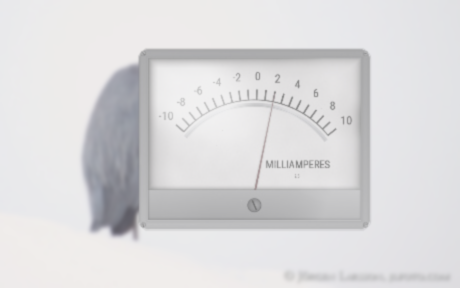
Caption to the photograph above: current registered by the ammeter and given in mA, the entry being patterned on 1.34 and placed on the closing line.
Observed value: 2
